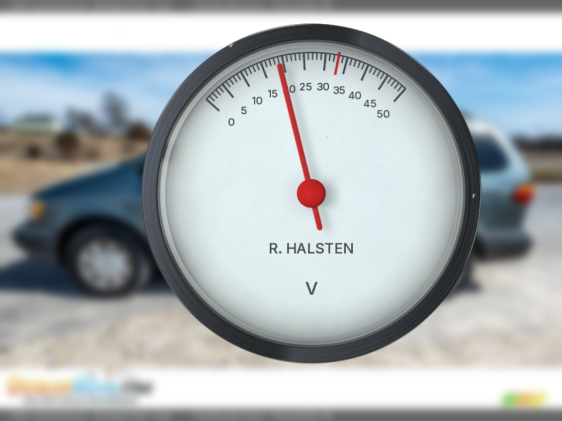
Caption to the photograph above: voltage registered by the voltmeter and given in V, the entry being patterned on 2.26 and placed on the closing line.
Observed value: 19
